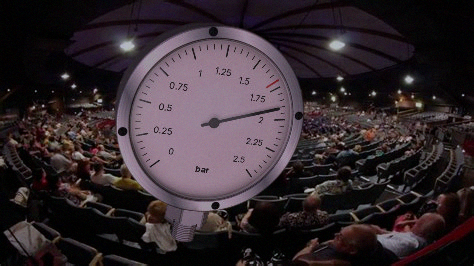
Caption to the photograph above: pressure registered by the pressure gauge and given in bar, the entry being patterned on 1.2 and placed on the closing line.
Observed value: 1.9
